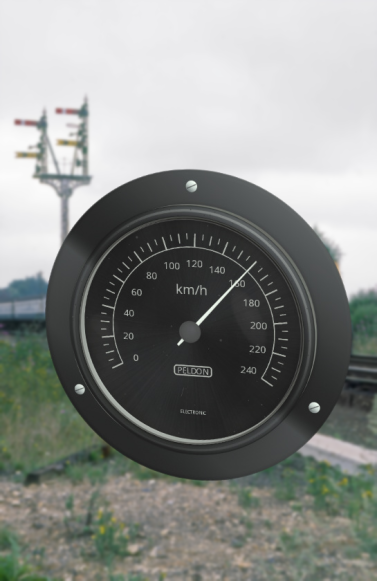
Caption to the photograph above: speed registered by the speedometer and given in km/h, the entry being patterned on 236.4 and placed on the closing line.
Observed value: 160
